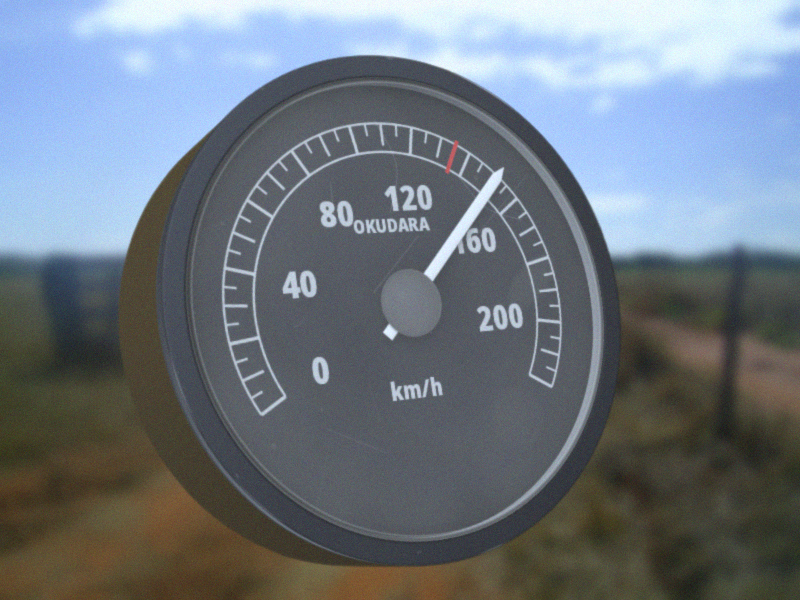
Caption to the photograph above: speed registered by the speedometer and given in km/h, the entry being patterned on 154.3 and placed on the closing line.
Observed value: 150
